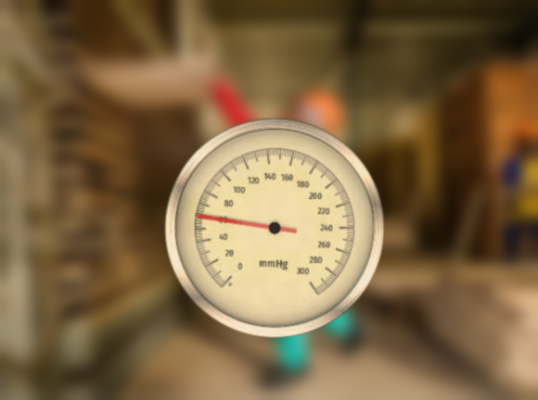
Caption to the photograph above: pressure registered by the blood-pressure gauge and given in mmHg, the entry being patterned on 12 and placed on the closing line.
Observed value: 60
